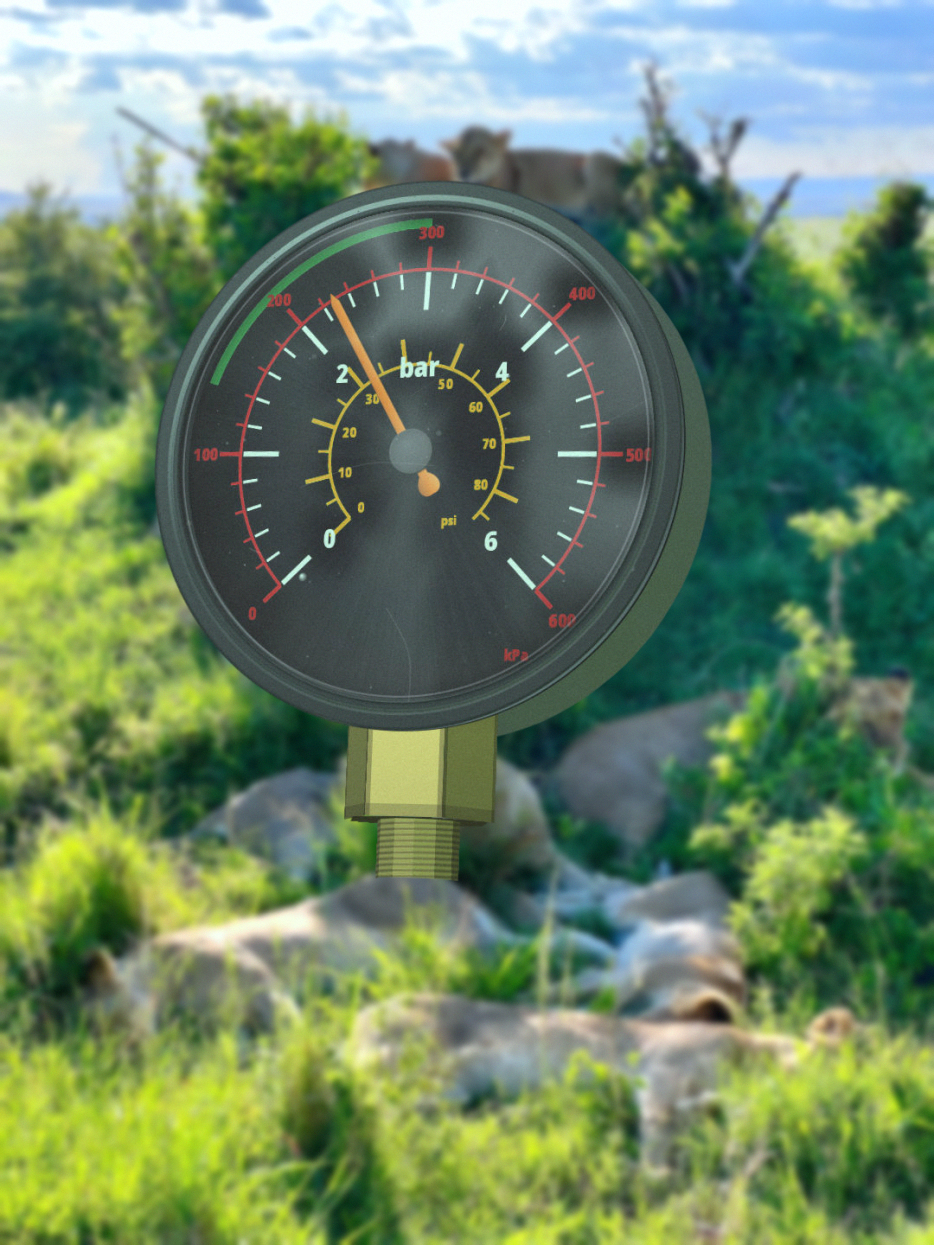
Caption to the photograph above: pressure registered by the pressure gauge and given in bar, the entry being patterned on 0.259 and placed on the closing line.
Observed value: 2.3
